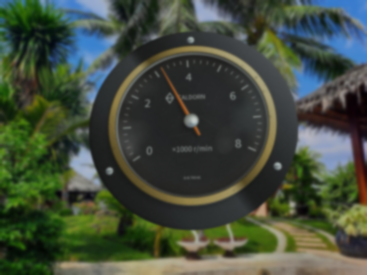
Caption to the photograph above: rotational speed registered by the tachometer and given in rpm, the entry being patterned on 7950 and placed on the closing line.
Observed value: 3200
